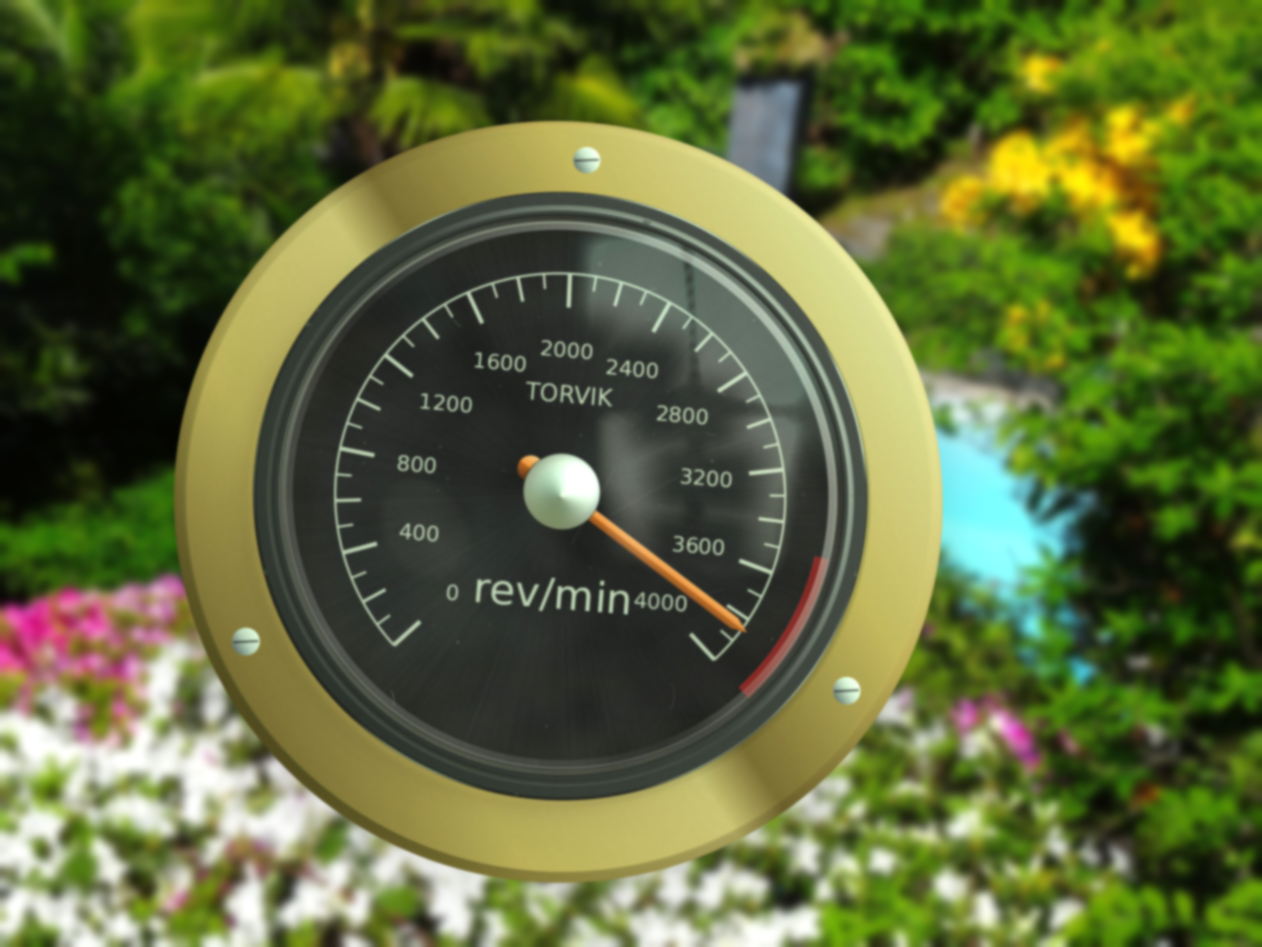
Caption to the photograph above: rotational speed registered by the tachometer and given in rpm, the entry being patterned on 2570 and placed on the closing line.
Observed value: 3850
